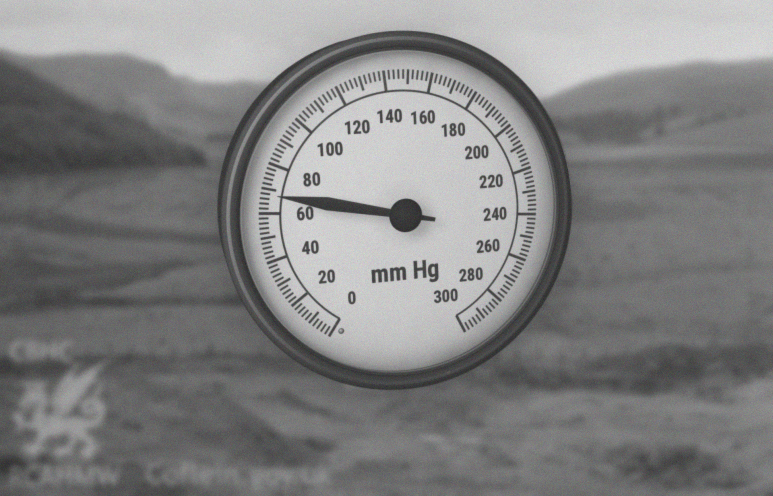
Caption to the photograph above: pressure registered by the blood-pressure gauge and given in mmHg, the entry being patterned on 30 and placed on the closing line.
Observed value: 68
